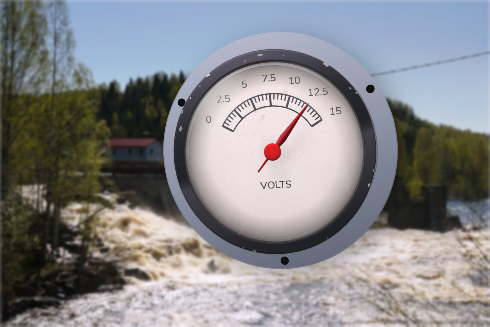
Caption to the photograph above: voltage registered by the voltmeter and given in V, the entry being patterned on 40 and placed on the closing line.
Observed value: 12.5
